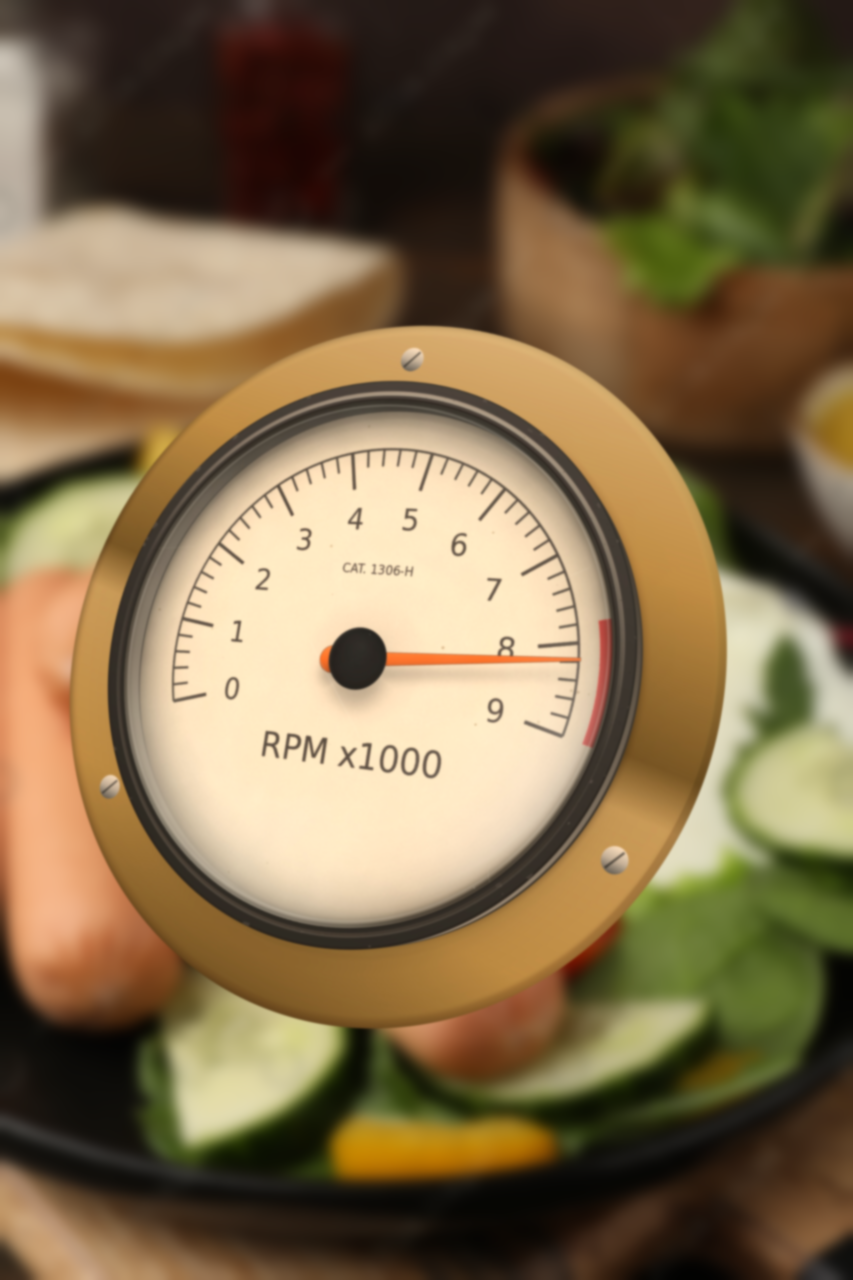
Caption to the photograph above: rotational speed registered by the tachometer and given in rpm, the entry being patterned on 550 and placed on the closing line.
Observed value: 8200
